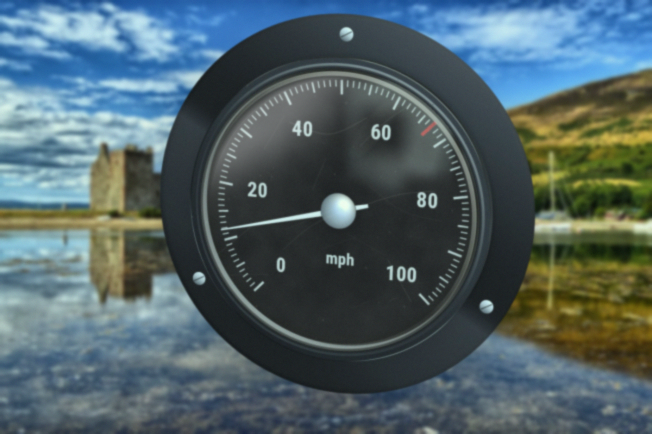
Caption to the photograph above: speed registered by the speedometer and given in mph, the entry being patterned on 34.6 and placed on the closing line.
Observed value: 12
